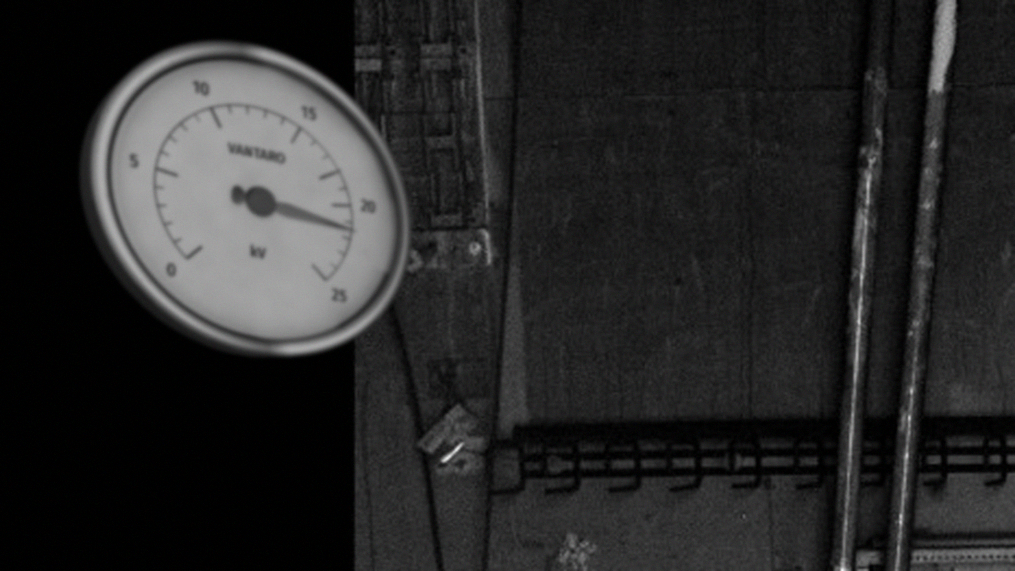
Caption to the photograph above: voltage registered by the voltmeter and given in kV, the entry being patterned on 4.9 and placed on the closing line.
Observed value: 21.5
